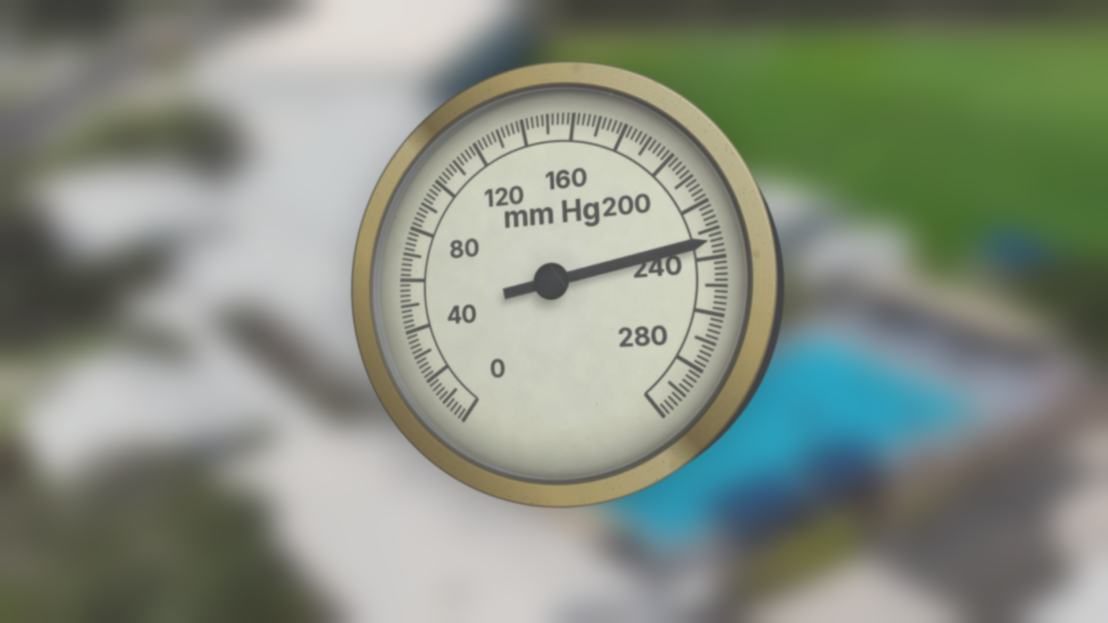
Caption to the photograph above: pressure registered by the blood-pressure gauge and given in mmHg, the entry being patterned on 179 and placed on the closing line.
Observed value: 234
